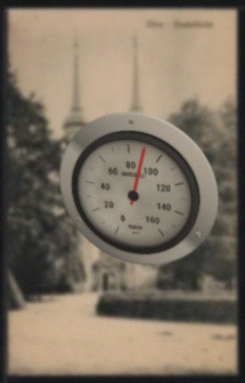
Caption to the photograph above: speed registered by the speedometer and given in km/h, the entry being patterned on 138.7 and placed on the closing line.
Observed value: 90
